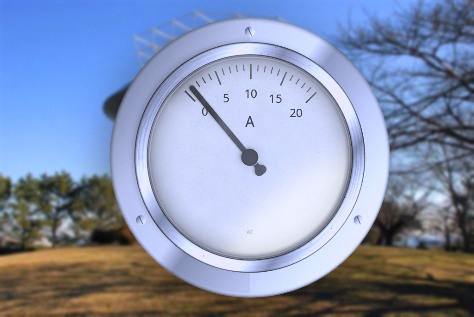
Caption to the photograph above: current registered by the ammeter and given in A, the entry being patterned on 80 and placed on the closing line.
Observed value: 1
